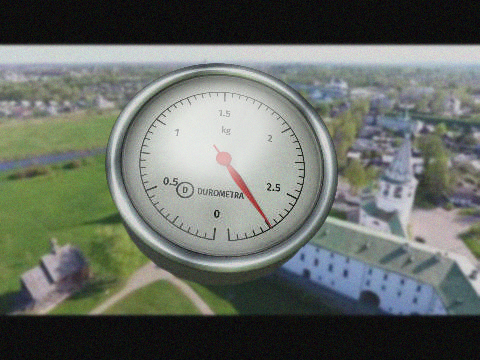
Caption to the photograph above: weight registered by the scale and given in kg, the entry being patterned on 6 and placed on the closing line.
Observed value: 2.75
